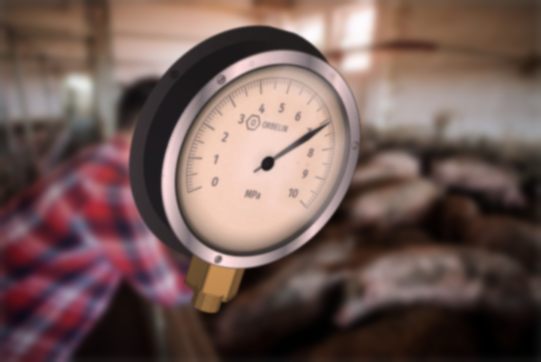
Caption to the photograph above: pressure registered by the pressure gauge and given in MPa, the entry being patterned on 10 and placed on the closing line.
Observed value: 7
